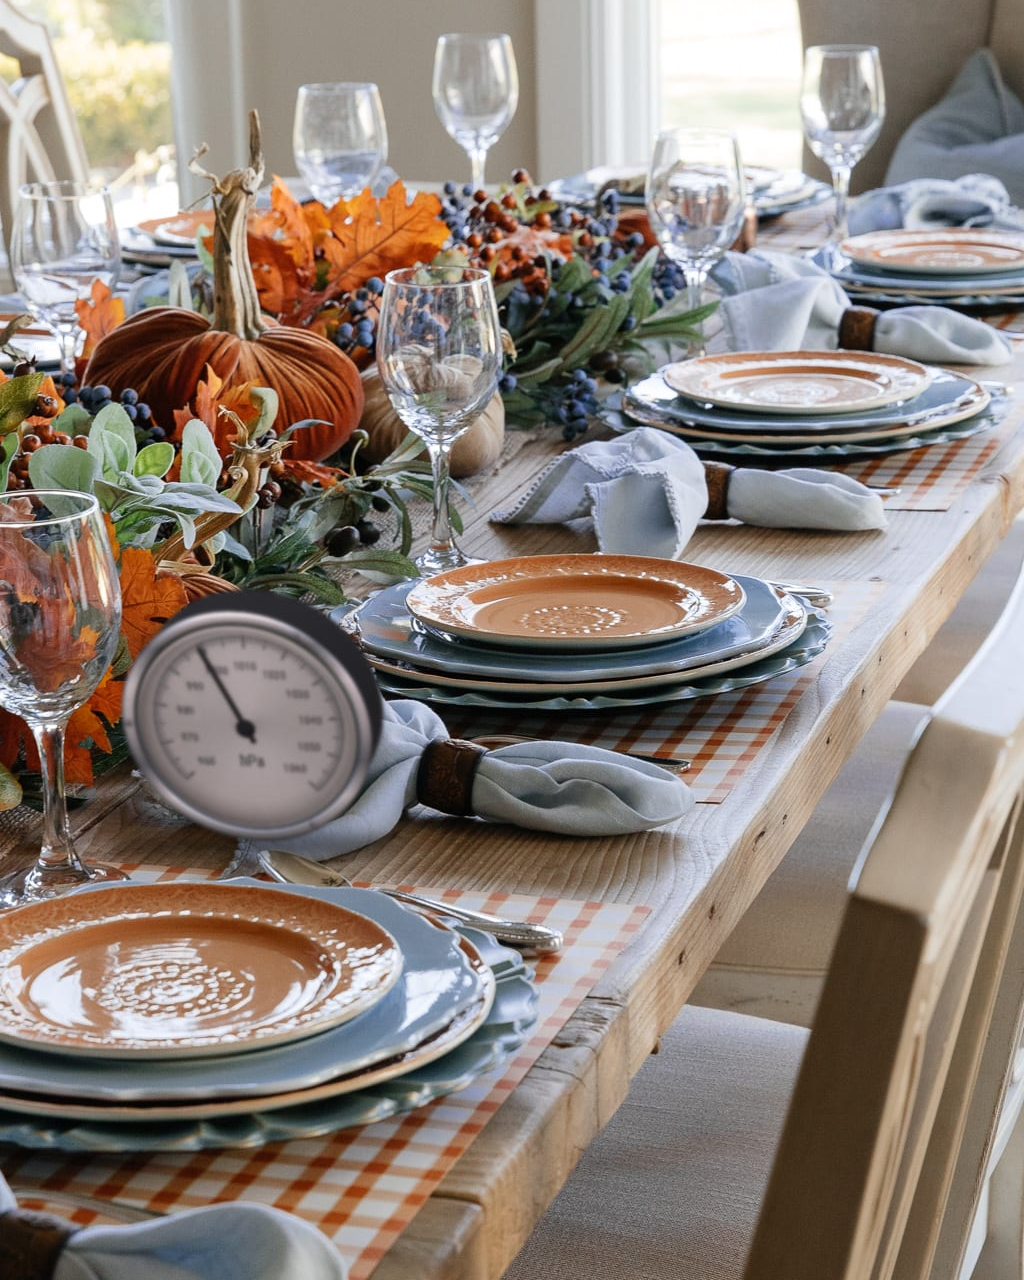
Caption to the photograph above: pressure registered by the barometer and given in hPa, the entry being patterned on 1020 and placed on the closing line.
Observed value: 1000
